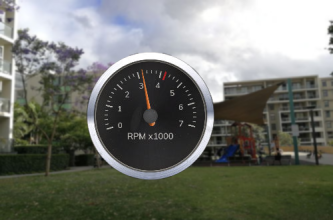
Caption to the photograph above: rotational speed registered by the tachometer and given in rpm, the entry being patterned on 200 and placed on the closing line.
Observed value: 3200
